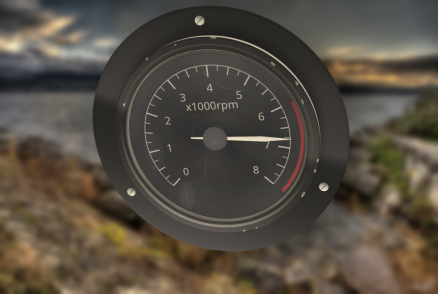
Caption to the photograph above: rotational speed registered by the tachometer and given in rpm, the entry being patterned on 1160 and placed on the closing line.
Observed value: 6750
